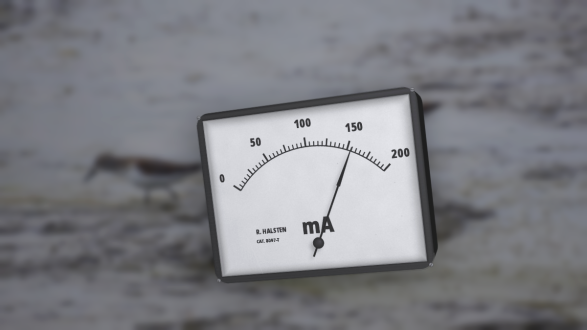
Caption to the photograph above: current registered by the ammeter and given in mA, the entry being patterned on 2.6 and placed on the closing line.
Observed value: 155
